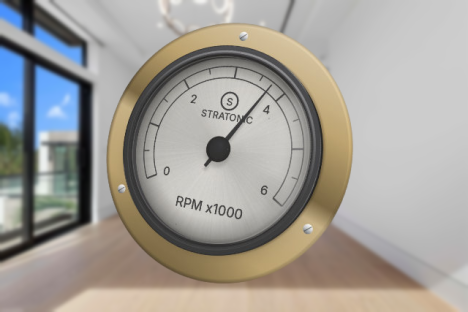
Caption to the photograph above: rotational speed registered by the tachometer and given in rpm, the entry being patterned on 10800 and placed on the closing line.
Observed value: 3750
